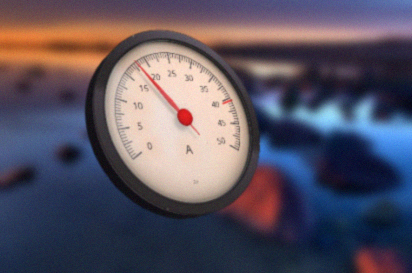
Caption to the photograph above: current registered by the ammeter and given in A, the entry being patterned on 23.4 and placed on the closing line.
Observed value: 17.5
